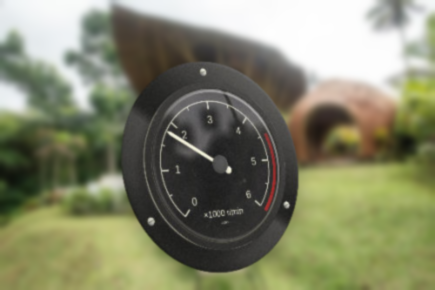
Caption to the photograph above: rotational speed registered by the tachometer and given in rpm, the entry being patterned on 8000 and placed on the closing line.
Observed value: 1750
